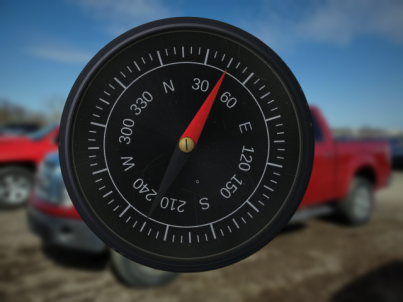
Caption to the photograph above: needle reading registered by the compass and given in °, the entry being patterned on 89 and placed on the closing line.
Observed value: 45
